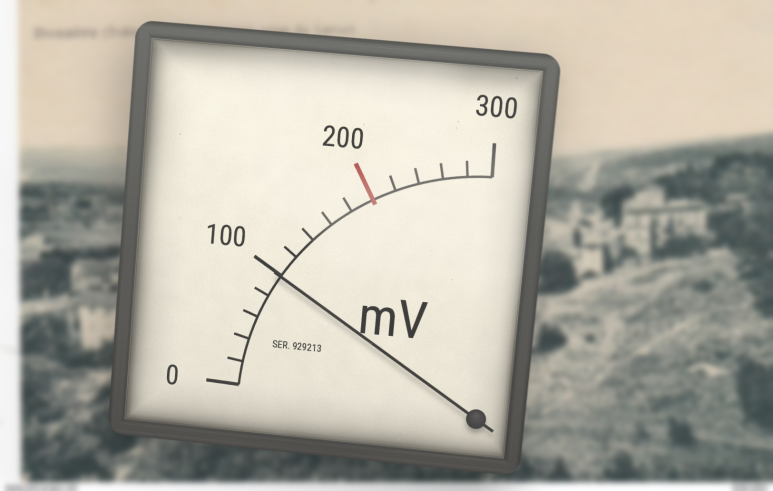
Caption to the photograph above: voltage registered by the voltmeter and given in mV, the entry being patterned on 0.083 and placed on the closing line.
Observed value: 100
